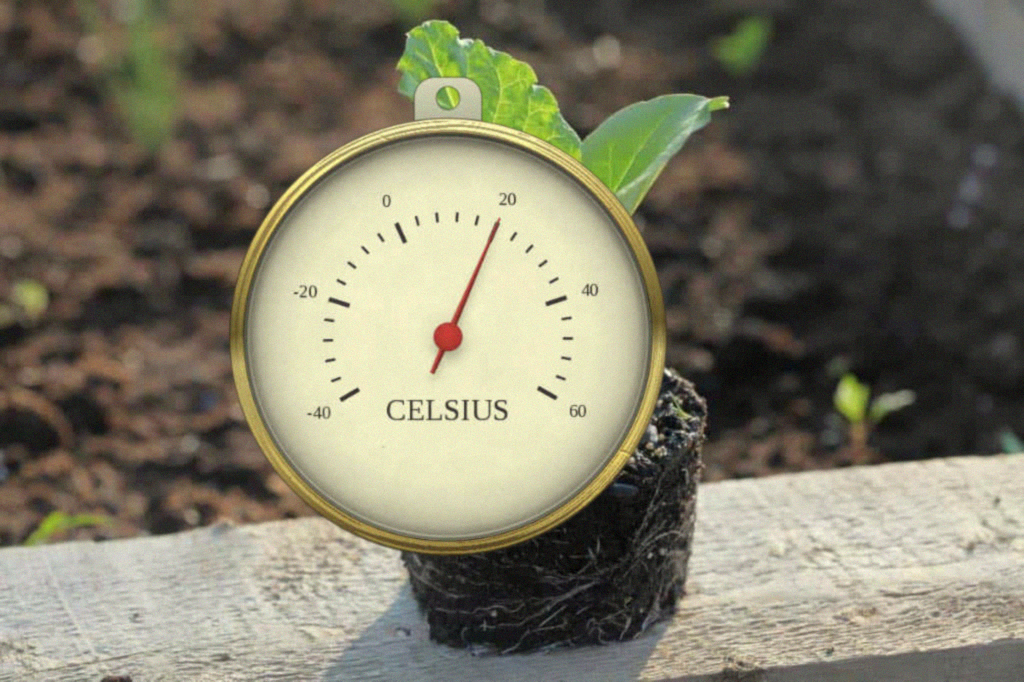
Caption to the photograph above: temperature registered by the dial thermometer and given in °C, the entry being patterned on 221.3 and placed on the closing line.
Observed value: 20
